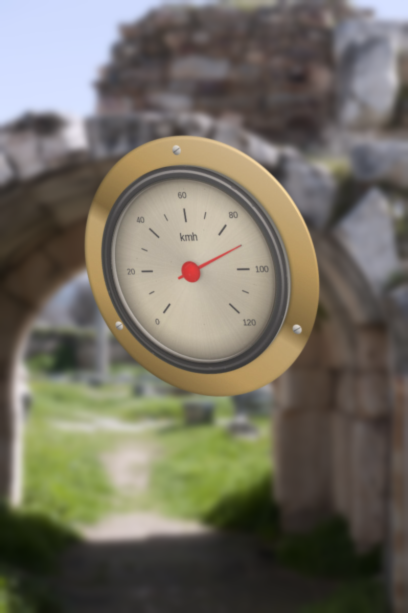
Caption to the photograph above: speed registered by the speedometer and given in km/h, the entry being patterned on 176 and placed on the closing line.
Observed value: 90
